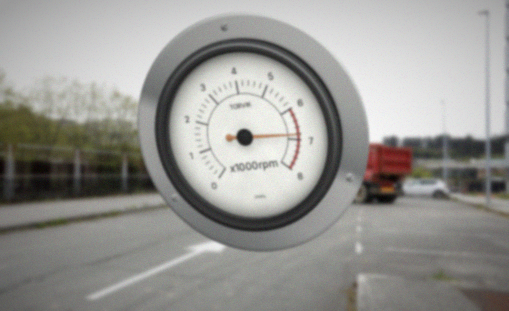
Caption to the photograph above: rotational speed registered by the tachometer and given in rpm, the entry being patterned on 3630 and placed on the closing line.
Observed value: 6800
